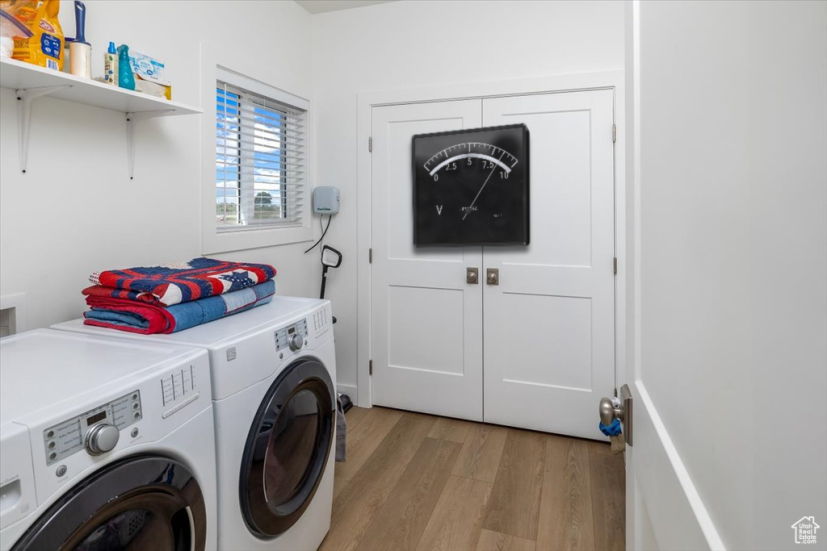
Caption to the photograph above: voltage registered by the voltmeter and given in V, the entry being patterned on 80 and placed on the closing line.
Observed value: 8.5
